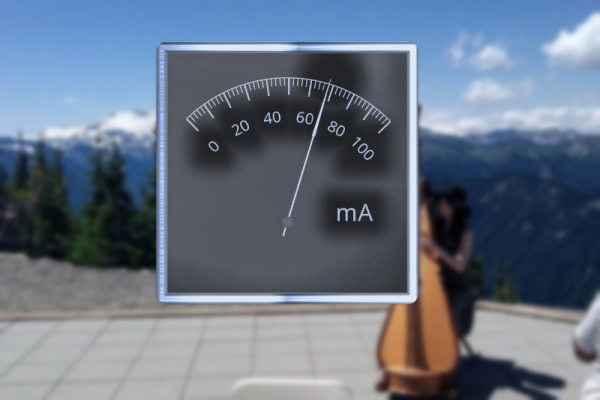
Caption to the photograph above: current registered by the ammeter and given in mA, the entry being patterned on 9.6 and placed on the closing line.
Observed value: 68
